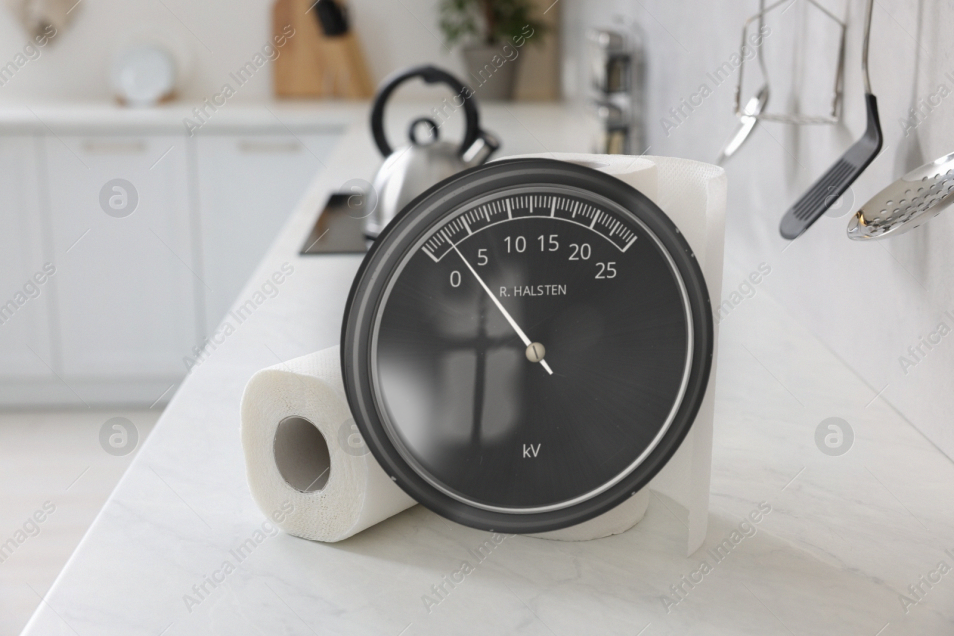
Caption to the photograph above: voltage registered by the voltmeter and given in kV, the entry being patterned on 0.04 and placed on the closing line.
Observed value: 2.5
